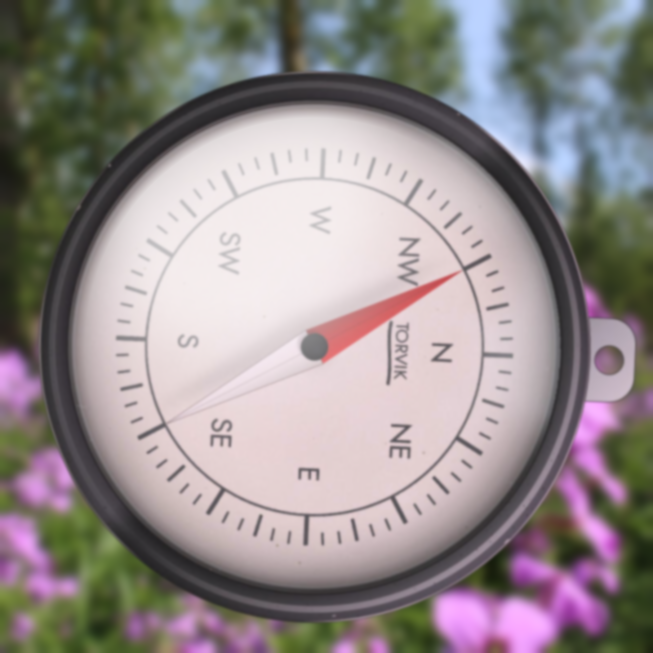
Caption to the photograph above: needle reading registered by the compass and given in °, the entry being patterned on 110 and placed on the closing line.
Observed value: 330
